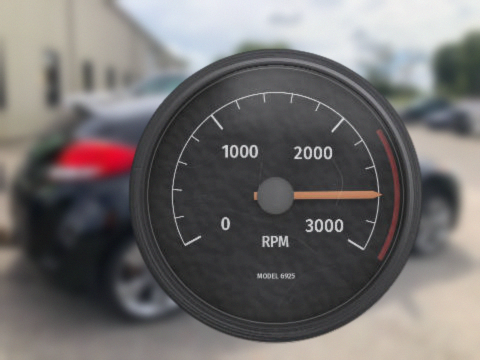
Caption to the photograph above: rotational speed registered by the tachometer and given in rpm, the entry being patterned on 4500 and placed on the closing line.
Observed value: 2600
